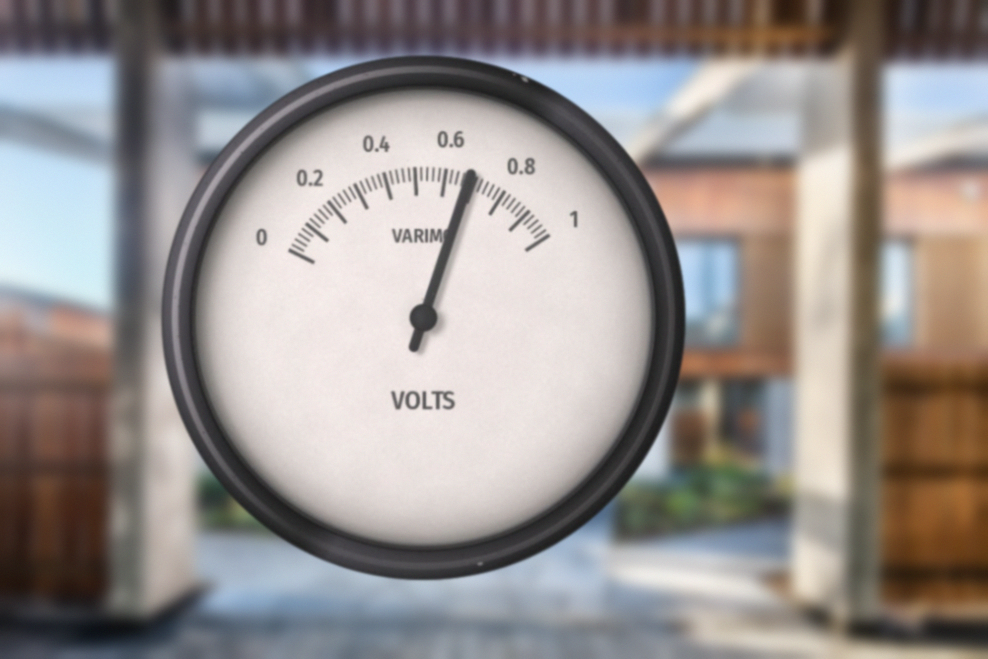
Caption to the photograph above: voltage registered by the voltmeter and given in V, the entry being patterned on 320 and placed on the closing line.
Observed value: 0.68
